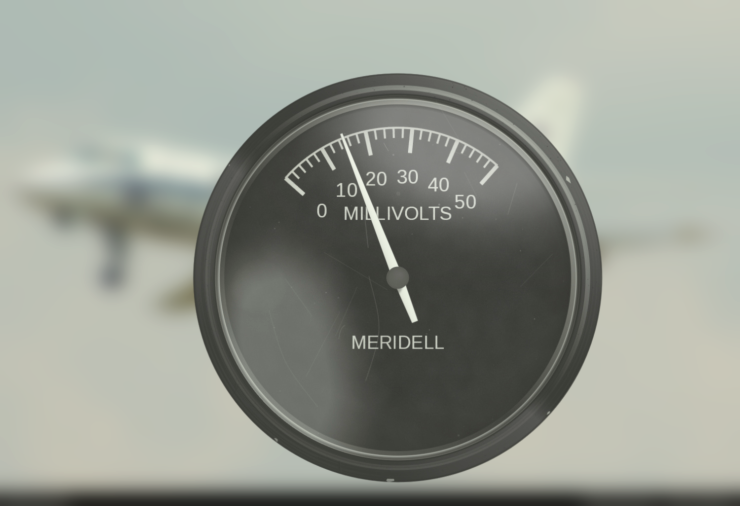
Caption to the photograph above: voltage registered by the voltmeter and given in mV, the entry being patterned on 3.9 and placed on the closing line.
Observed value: 15
